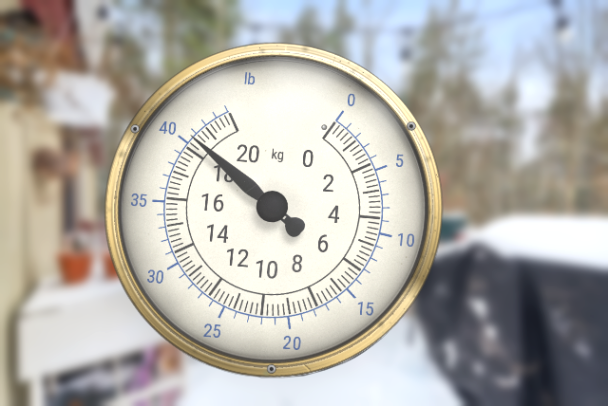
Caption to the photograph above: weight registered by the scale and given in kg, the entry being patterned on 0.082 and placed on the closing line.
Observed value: 18.4
